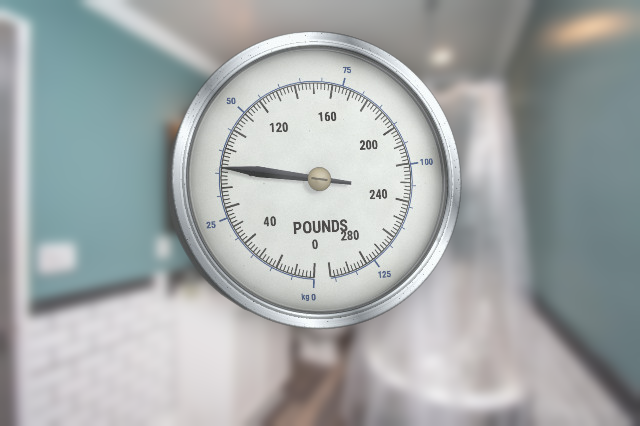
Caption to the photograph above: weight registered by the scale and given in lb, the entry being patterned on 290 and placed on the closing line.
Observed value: 80
